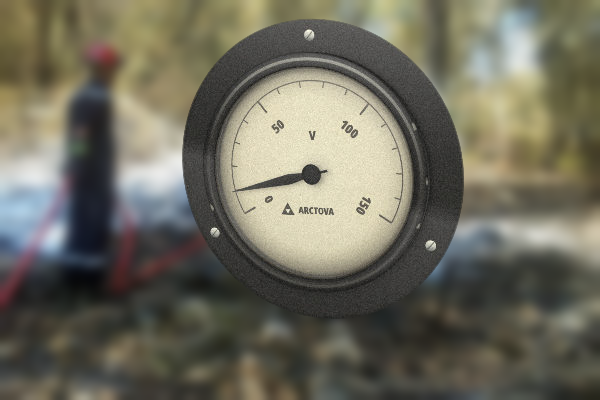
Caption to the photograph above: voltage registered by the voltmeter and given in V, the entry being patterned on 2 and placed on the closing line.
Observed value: 10
